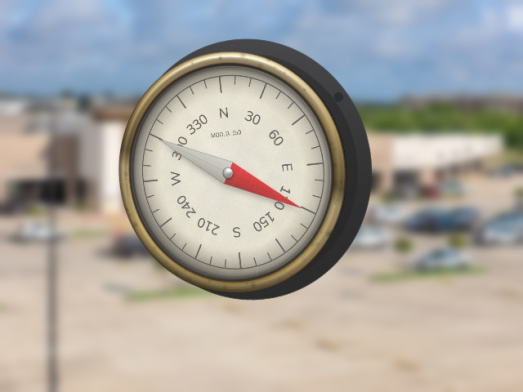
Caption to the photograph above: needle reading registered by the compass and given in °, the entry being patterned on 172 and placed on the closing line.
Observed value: 120
